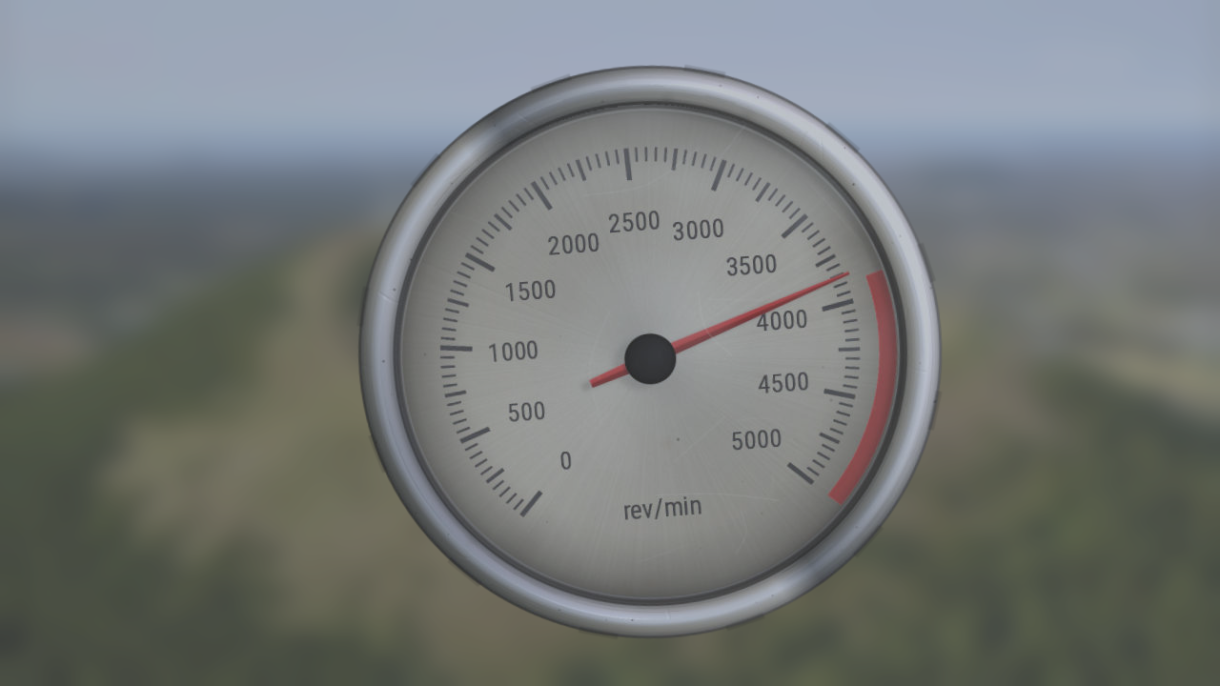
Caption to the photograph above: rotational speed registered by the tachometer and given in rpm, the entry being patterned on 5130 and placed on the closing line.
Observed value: 3850
